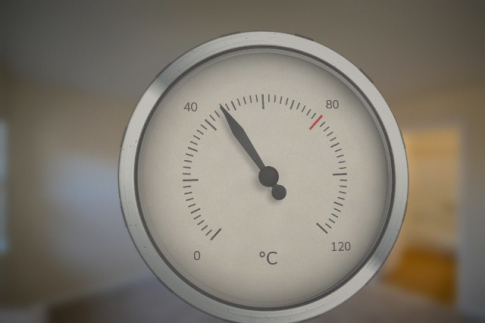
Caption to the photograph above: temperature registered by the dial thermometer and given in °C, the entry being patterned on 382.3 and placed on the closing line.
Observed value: 46
